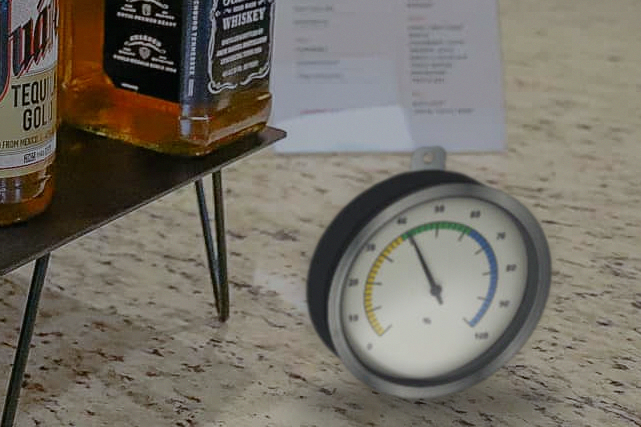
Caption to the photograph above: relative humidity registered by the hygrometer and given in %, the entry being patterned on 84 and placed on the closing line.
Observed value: 40
